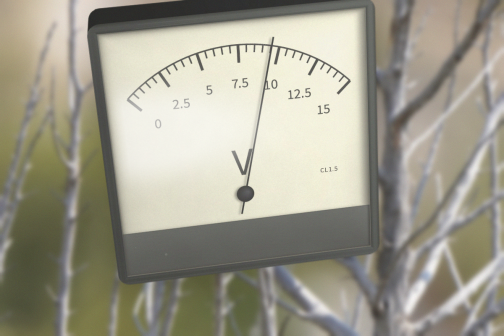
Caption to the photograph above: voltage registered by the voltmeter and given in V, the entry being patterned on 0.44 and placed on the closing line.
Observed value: 9.5
